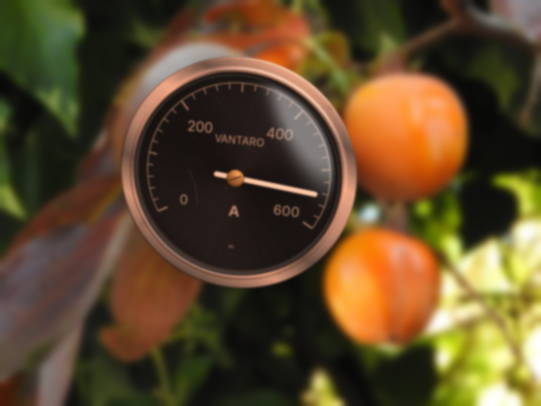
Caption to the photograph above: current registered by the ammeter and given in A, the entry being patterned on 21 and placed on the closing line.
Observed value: 540
